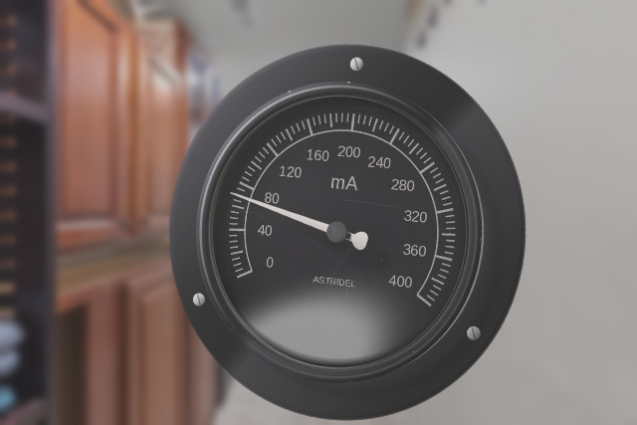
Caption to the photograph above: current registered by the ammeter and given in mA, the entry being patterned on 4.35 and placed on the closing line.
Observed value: 70
